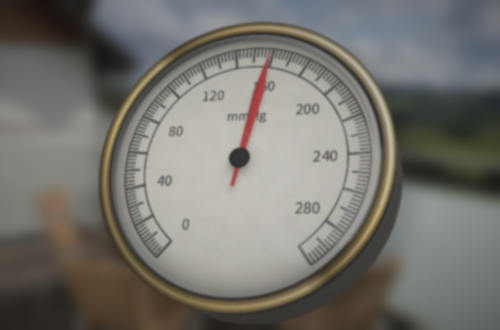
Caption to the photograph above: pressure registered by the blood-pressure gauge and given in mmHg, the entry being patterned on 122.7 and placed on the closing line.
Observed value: 160
